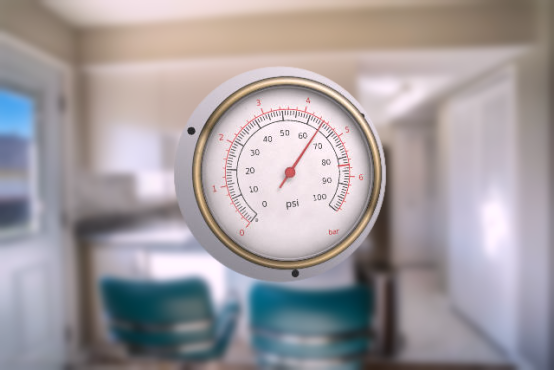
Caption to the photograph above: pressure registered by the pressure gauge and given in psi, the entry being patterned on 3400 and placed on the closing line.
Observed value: 65
